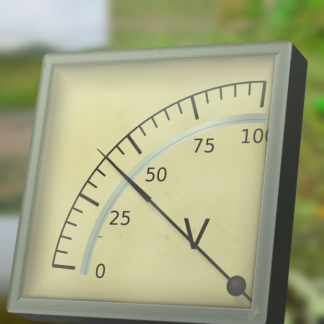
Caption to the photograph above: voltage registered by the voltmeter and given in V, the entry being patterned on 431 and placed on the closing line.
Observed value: 40
